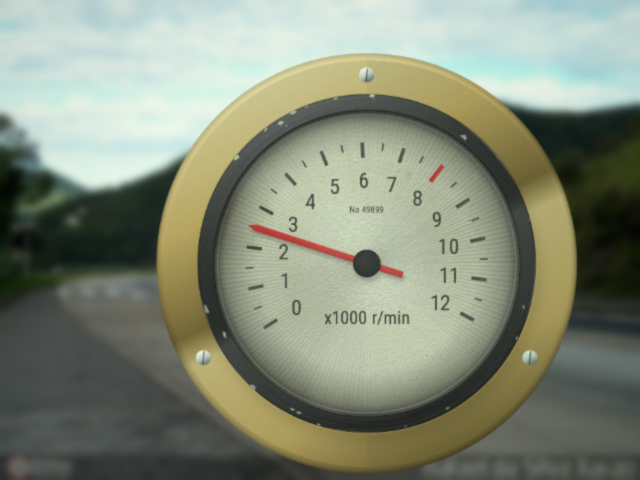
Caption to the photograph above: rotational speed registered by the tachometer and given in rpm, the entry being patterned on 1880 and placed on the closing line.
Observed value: 2500
